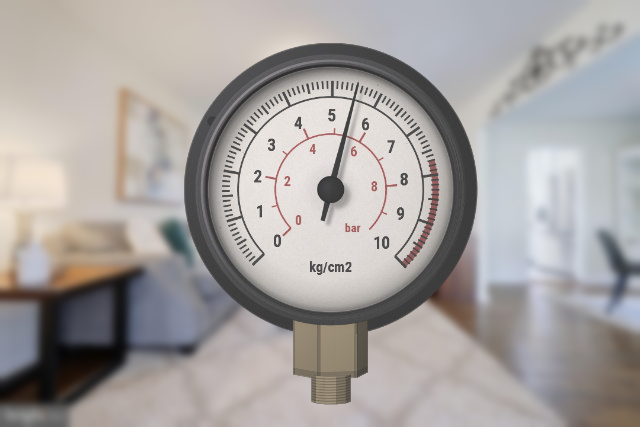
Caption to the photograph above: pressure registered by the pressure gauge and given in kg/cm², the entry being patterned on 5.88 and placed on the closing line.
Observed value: 5.5
